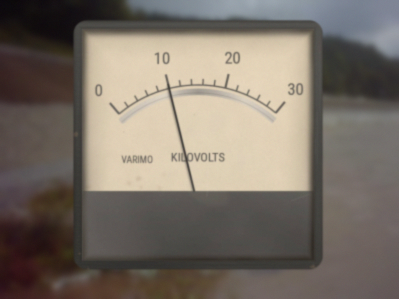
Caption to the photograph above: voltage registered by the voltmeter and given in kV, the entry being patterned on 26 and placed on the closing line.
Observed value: 10
